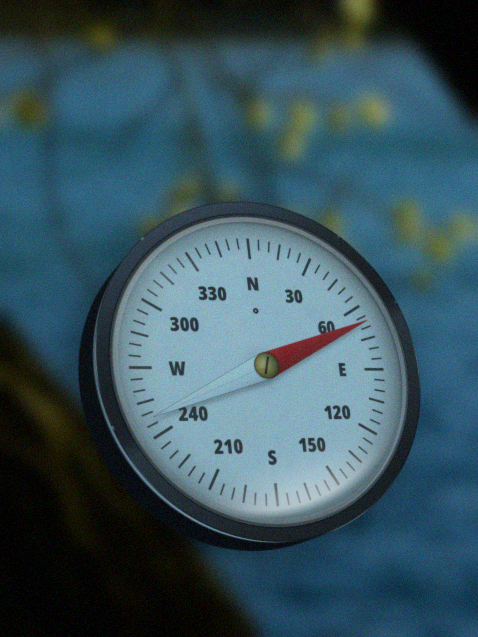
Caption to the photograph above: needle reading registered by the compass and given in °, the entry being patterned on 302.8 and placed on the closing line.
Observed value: 67.5
